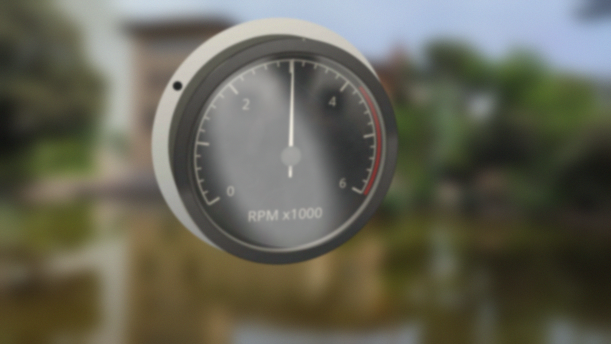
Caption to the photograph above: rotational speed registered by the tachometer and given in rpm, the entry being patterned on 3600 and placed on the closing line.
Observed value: 3000
